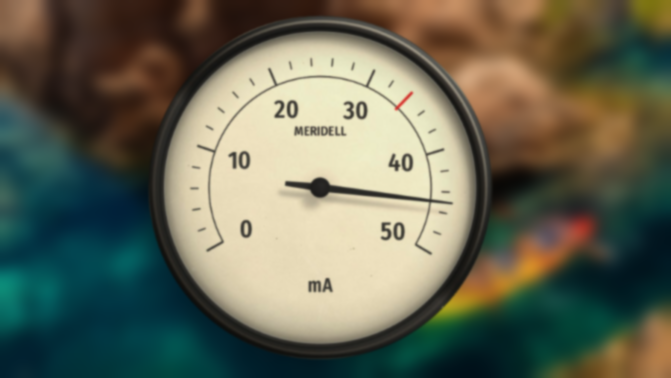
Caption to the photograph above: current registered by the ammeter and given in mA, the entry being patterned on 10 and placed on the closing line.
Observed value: 45
